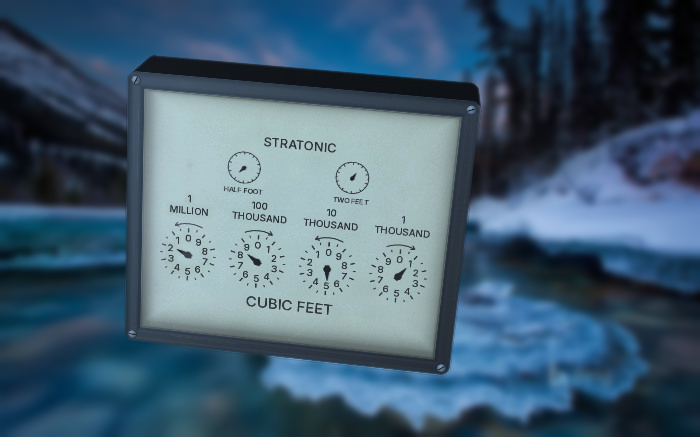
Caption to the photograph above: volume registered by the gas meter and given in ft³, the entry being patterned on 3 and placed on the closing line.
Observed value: 185100
